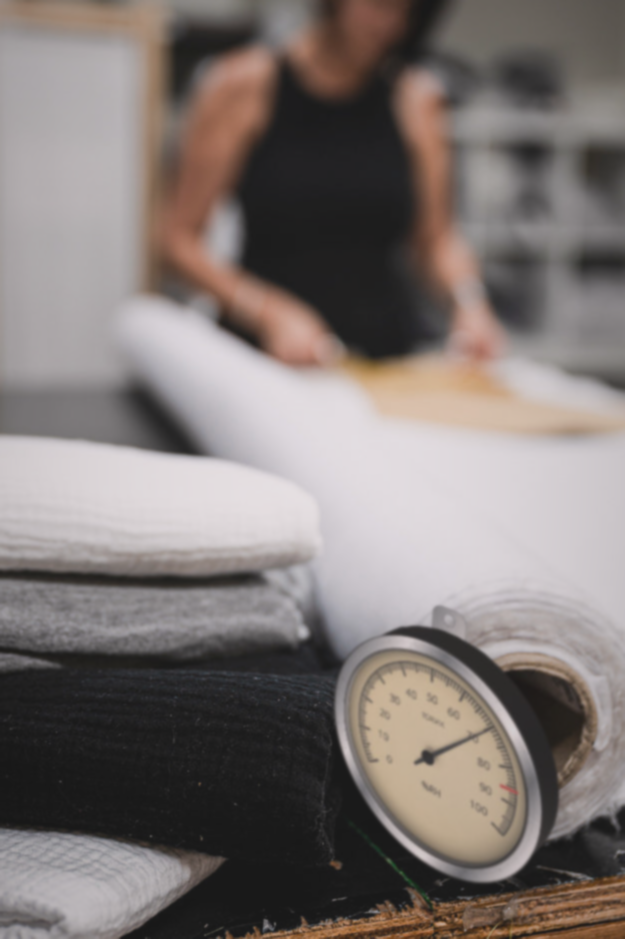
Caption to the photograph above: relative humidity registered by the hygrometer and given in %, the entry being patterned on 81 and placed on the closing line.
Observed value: 70
